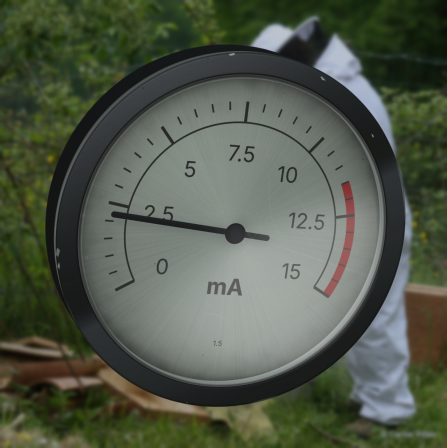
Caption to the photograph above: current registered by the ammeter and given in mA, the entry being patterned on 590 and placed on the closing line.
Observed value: 2.25
